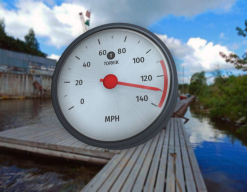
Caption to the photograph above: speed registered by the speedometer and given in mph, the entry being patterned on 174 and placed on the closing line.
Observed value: 130
